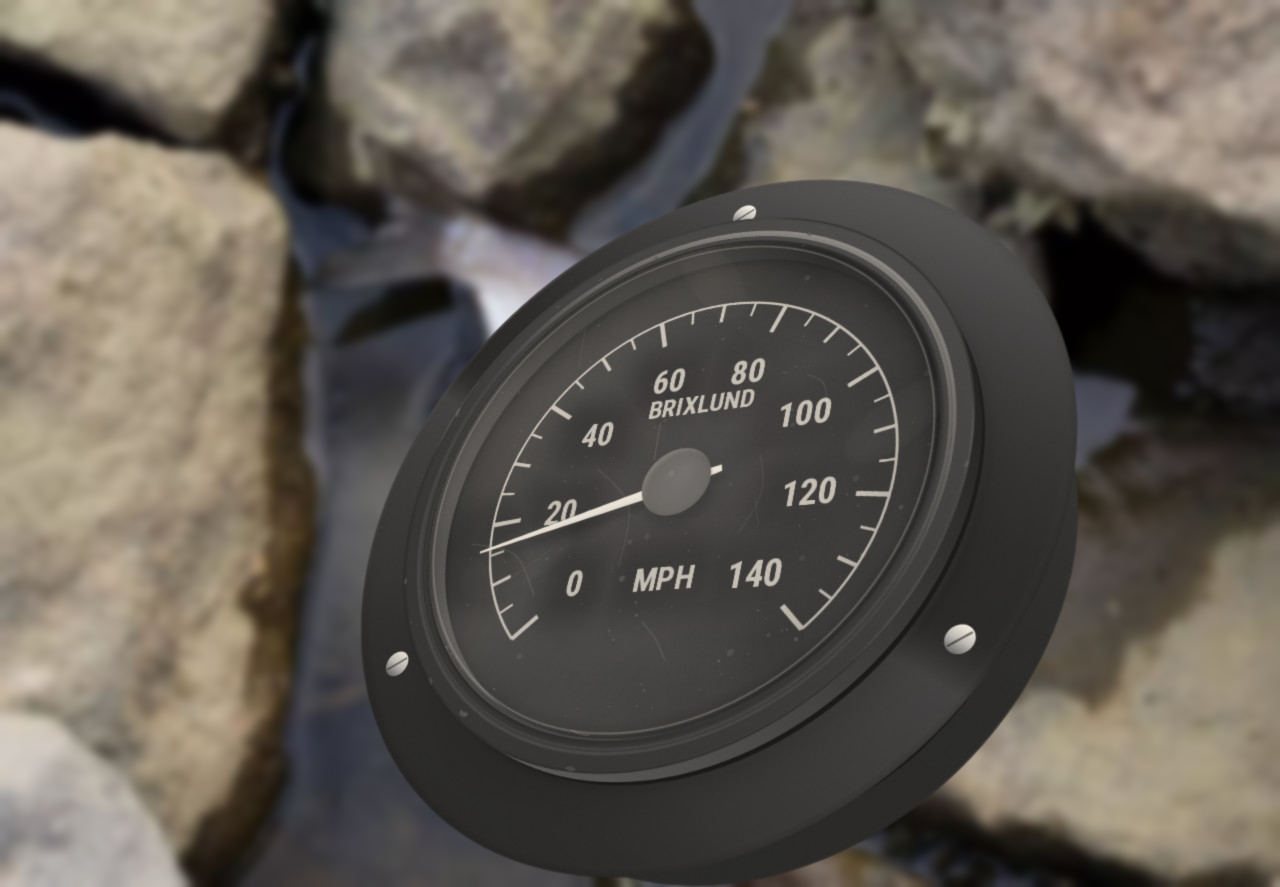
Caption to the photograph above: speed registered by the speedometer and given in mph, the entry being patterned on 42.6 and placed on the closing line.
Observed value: 15
